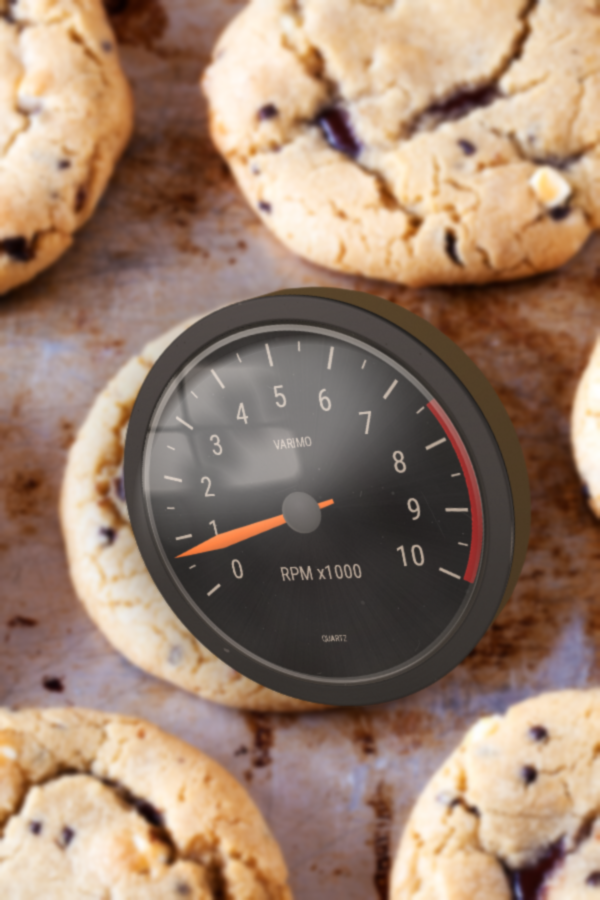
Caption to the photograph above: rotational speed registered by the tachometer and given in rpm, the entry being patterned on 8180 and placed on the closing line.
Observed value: 750
